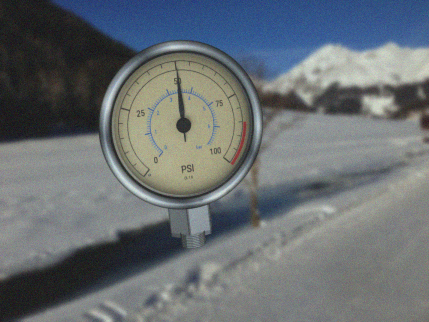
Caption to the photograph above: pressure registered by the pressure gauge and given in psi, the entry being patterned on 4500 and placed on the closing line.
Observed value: 50
